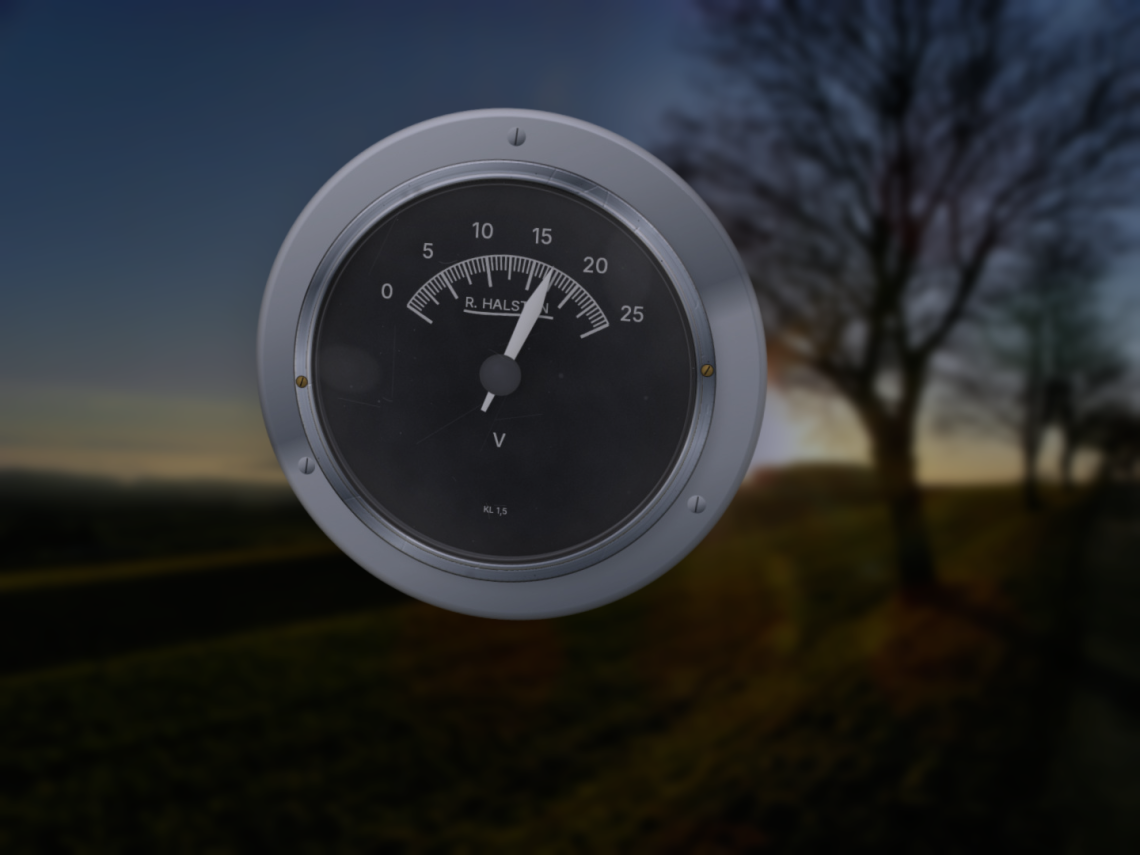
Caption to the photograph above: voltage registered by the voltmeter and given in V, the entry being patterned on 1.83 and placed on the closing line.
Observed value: 17
